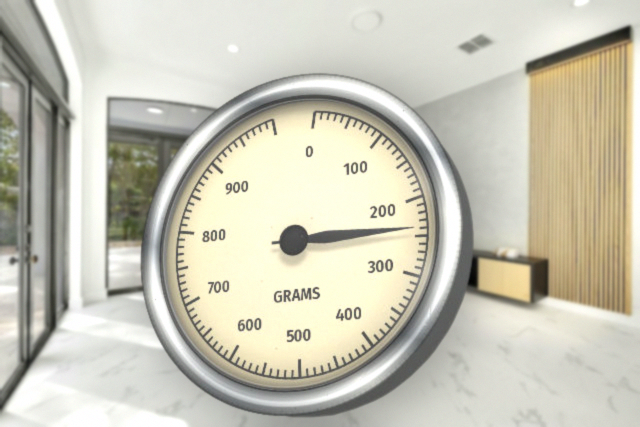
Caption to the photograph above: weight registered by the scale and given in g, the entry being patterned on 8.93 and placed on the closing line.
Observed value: 240
